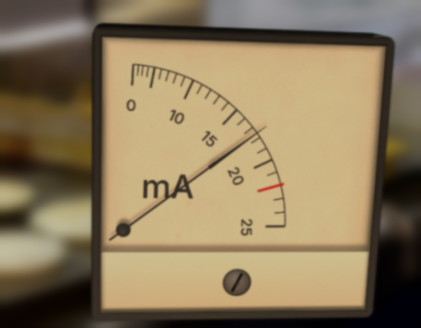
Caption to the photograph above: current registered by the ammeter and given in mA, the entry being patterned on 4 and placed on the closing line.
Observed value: 17.5
